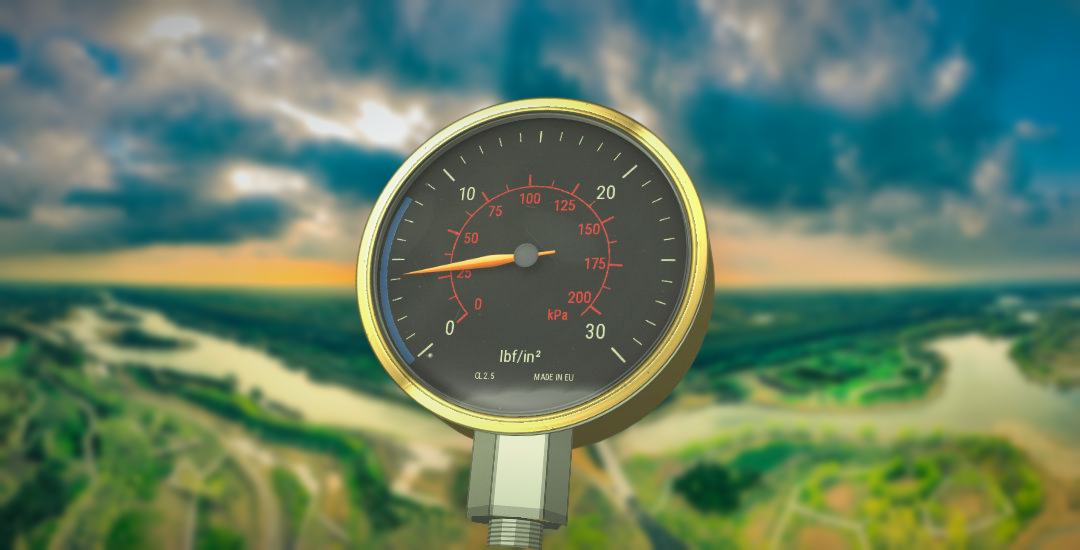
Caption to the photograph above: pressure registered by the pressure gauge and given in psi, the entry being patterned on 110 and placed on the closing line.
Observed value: 4
